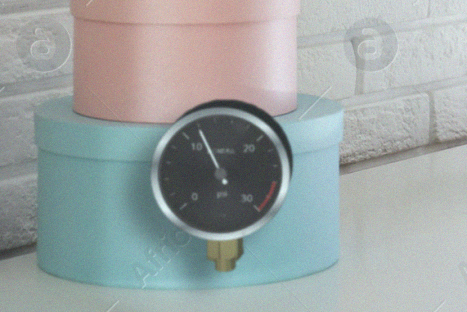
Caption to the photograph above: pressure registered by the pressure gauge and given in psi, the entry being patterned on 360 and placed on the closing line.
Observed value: 12
